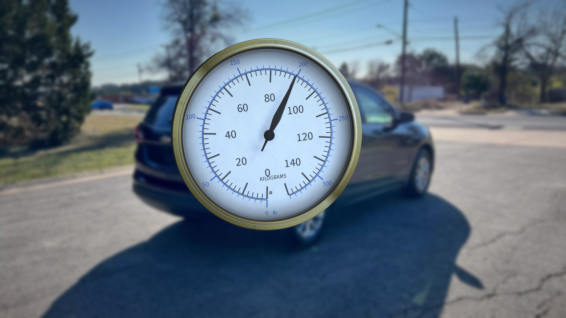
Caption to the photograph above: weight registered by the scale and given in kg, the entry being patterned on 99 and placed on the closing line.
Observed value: 90
